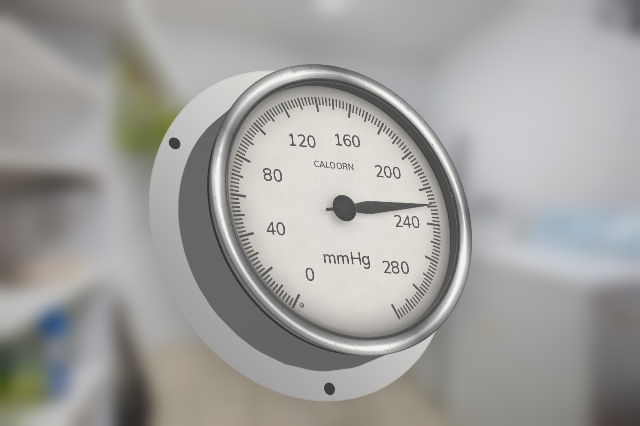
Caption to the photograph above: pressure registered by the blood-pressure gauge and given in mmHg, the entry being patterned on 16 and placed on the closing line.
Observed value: 230
